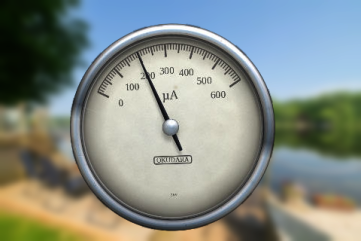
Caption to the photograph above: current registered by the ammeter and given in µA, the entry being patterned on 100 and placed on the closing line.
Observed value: 200
